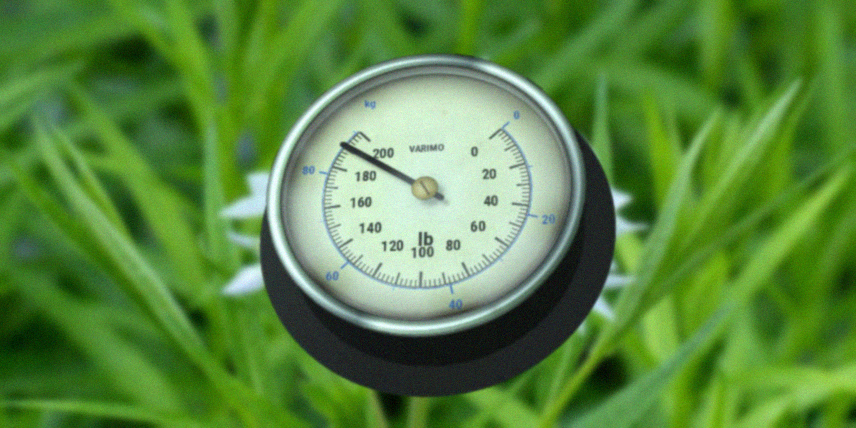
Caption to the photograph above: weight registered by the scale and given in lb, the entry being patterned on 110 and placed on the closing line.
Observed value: 190
